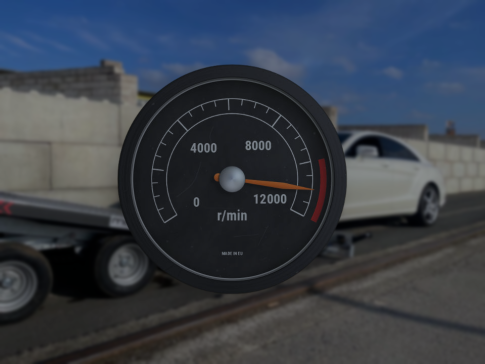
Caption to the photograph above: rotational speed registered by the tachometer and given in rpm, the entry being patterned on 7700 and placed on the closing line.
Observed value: 11000
